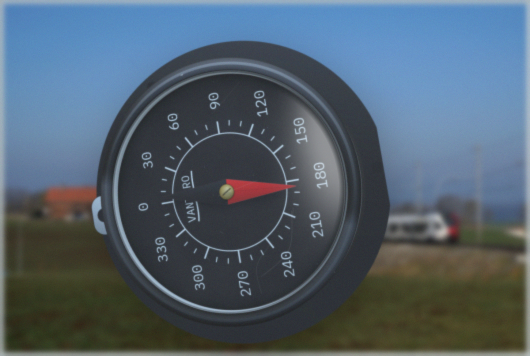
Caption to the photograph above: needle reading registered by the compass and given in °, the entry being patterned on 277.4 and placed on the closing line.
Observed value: 185
